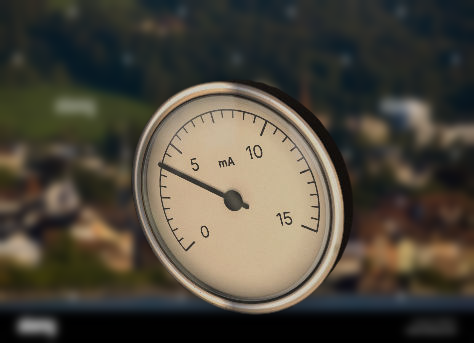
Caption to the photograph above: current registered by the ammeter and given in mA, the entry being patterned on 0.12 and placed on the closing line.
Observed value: 4
